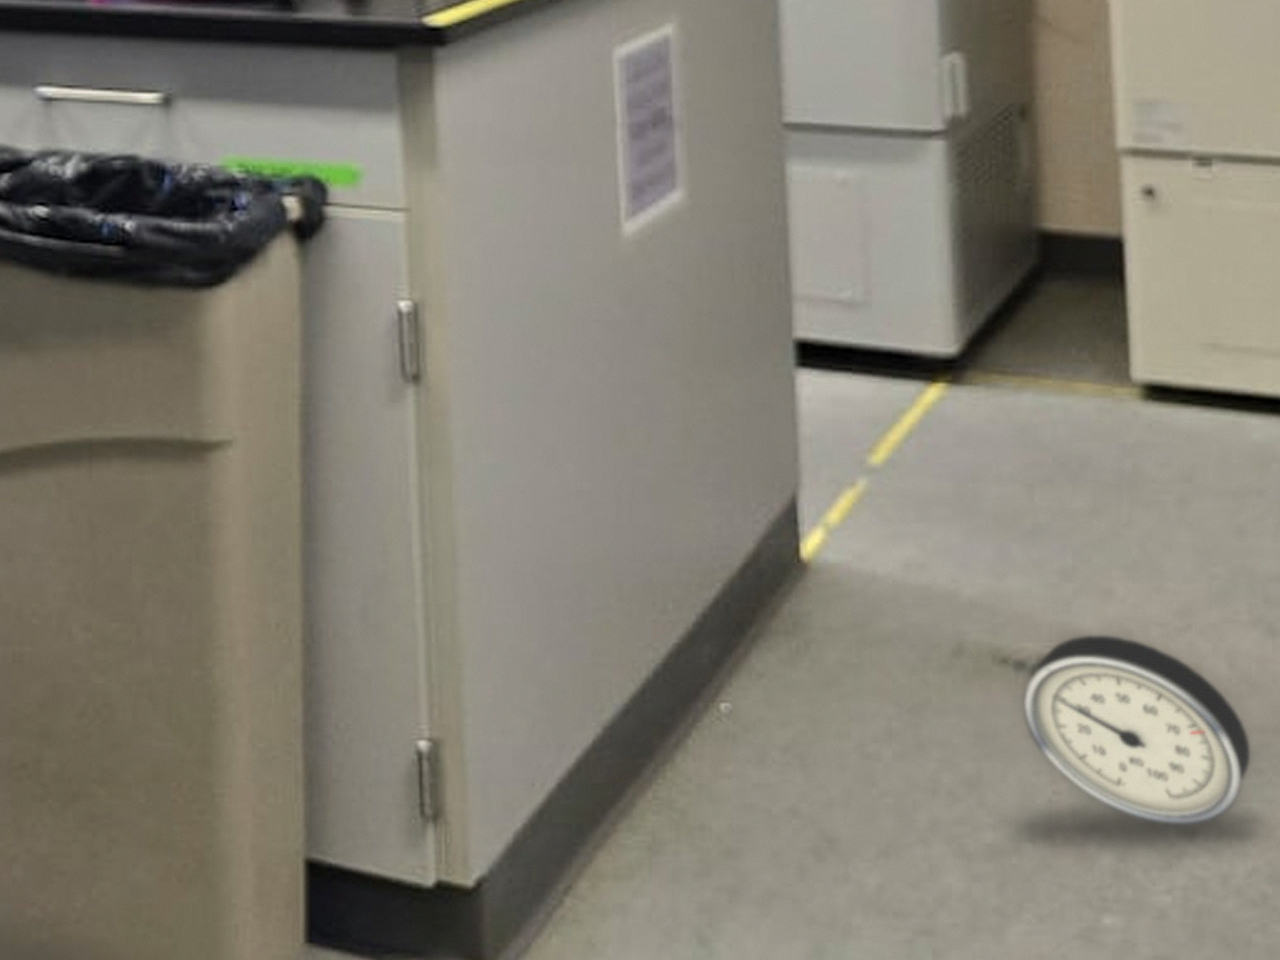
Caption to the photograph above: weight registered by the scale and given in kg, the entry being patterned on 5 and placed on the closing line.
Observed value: 30
